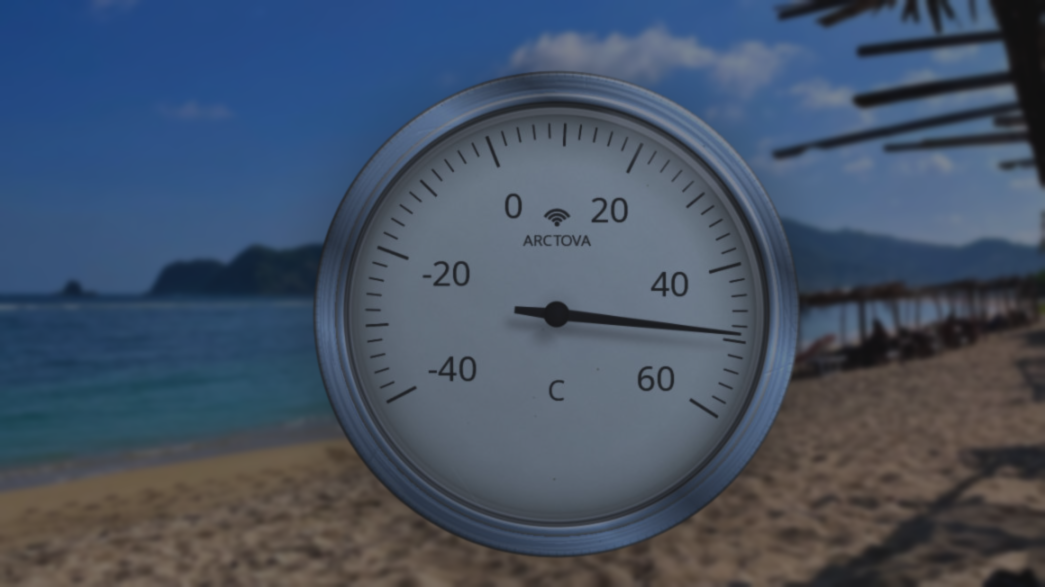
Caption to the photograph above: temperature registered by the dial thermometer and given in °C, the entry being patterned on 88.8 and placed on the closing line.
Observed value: 49
